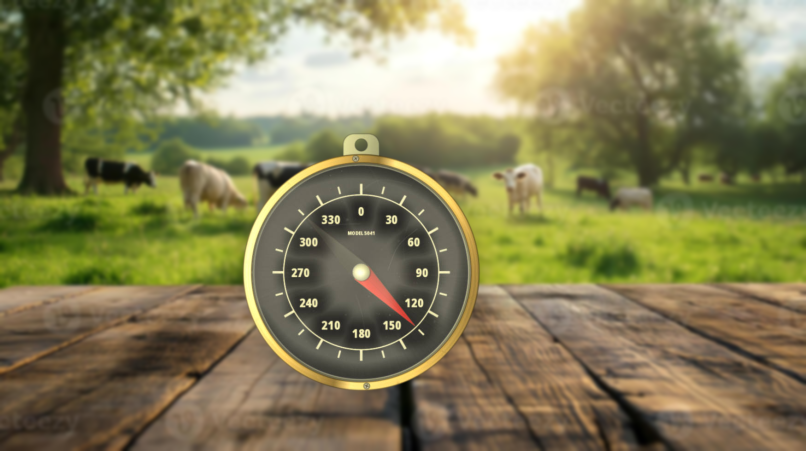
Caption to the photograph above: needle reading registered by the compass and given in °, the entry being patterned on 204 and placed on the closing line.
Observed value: 135
